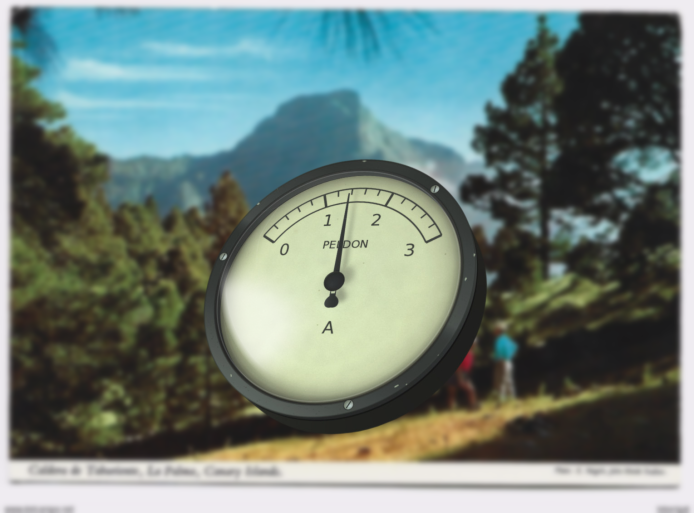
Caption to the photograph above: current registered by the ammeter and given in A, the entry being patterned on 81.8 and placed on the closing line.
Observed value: 1.4
